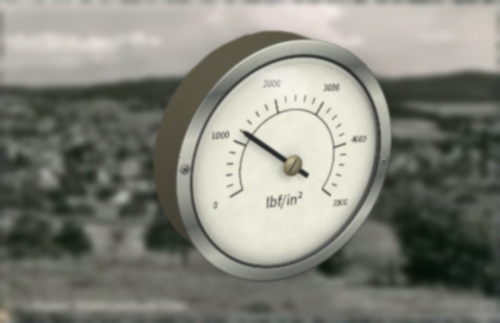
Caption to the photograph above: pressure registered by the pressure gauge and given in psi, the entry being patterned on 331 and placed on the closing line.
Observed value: 1200
